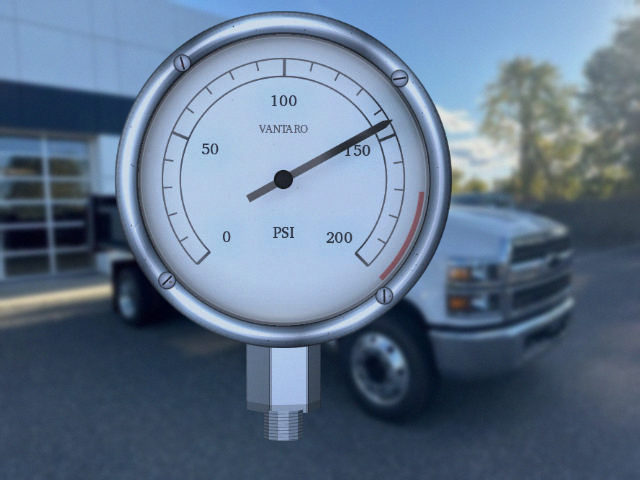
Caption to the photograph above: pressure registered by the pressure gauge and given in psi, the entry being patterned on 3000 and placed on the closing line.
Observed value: 145
